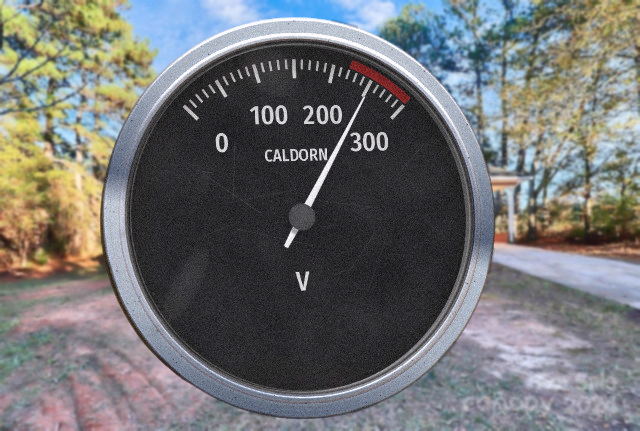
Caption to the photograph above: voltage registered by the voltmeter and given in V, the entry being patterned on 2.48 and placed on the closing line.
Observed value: 250
